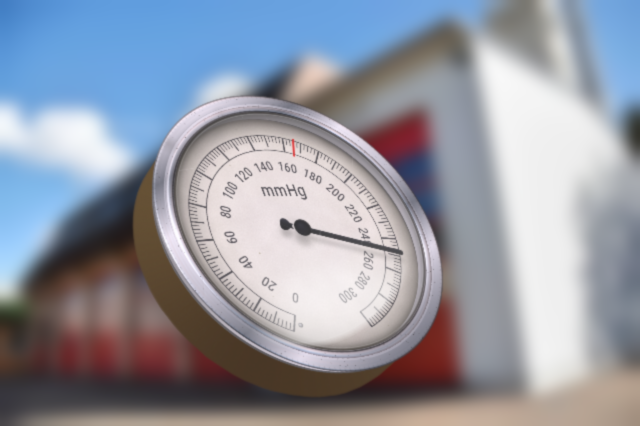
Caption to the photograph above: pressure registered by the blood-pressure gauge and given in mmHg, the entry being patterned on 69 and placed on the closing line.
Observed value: 250
